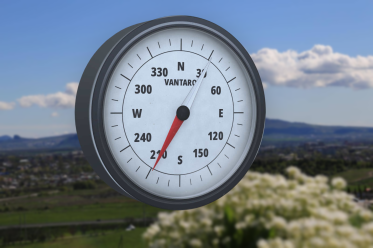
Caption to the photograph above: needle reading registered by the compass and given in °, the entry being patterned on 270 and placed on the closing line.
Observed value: 210
